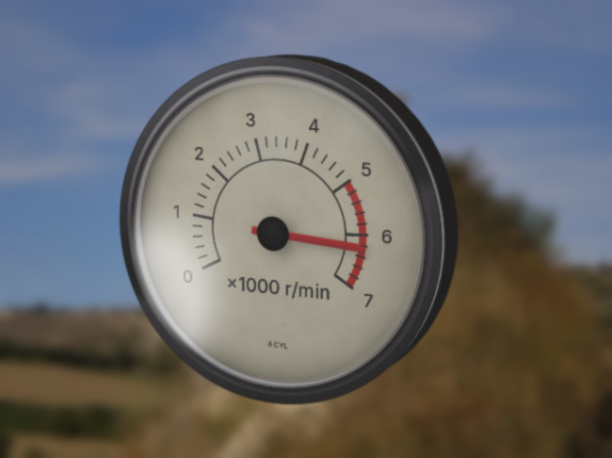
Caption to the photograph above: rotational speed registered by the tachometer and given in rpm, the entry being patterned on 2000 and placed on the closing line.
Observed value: 6200
